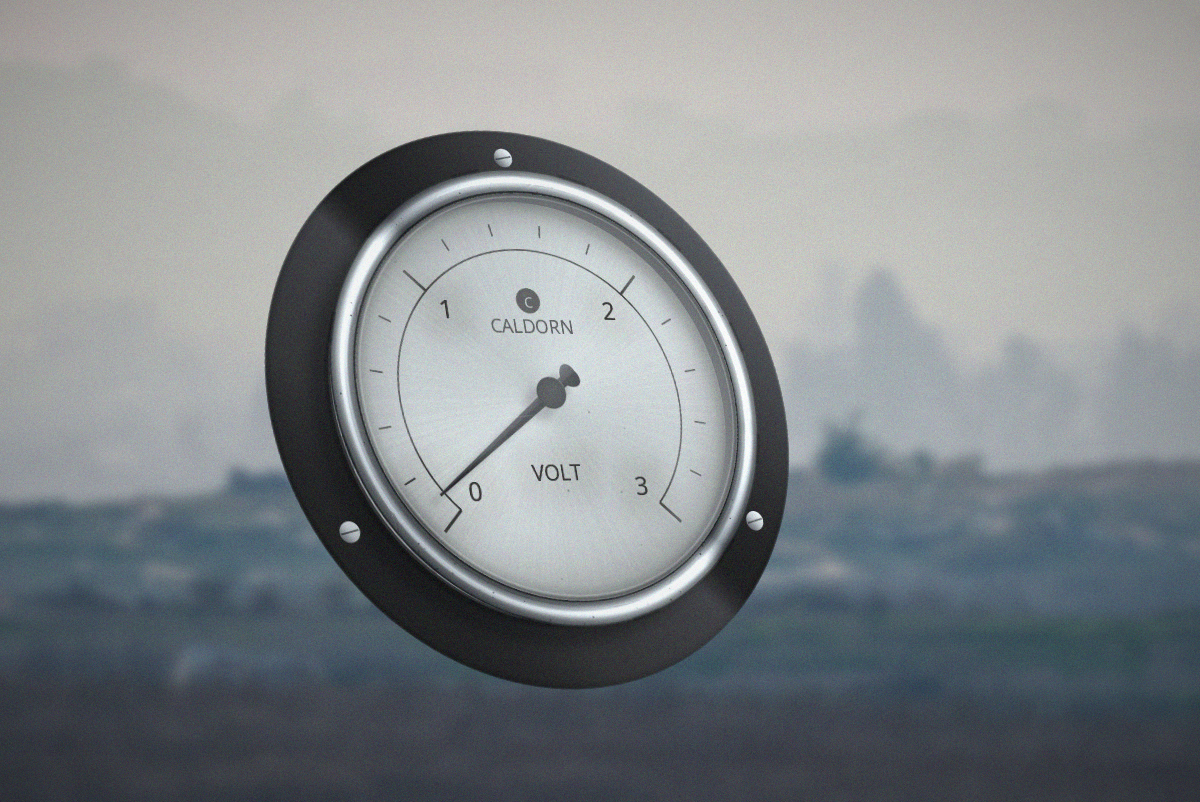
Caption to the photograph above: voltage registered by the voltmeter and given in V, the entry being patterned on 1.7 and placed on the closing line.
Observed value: 0.1
